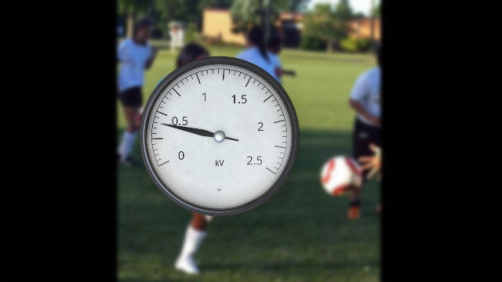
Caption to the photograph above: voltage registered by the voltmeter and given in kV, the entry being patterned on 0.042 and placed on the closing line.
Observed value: 0.4
